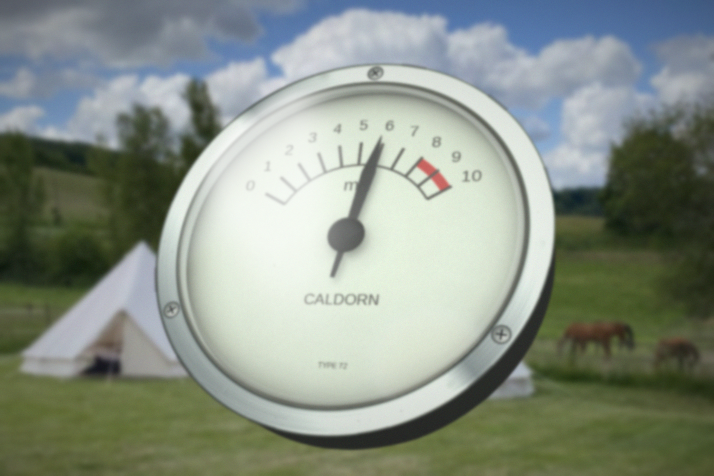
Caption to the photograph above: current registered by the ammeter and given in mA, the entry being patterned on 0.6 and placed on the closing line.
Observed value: 6
